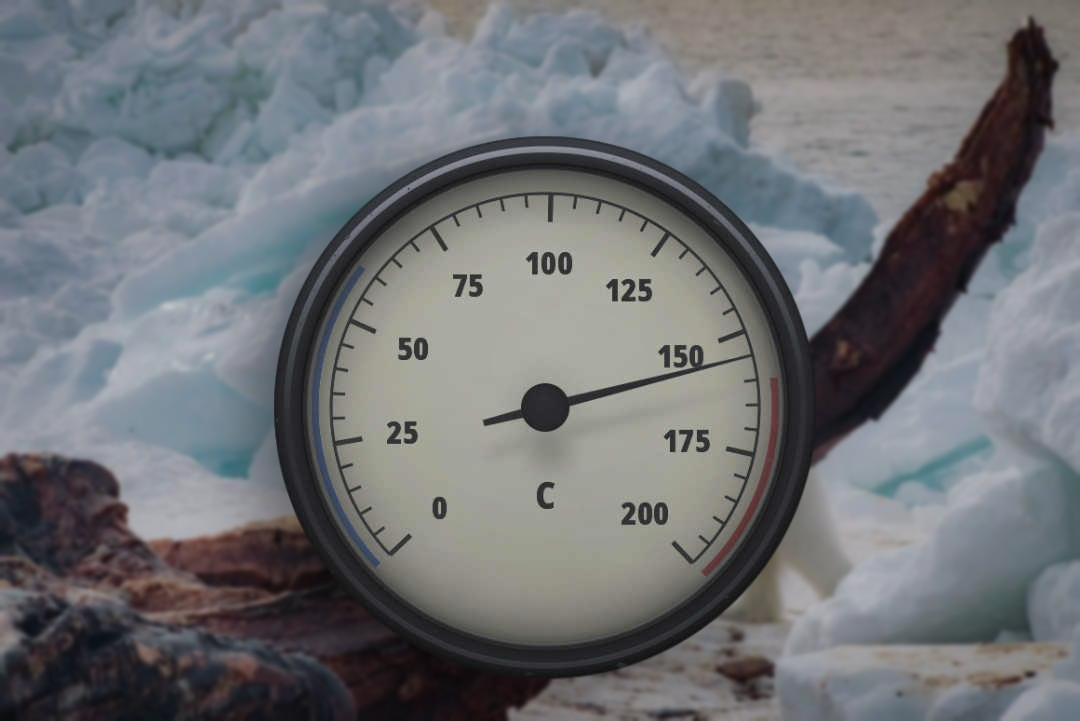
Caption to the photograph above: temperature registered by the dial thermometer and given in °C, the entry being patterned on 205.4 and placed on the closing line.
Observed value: 155
